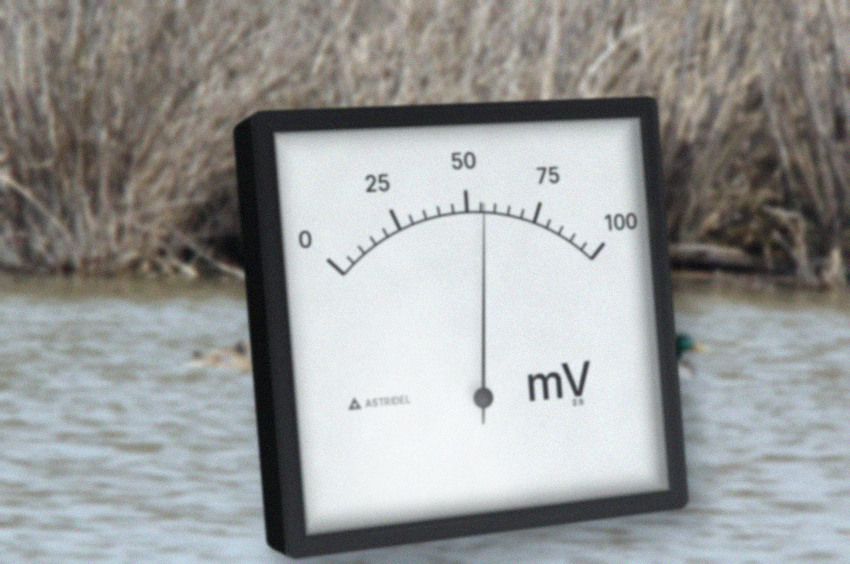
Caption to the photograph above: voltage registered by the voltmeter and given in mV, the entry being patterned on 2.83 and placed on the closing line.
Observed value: 55
